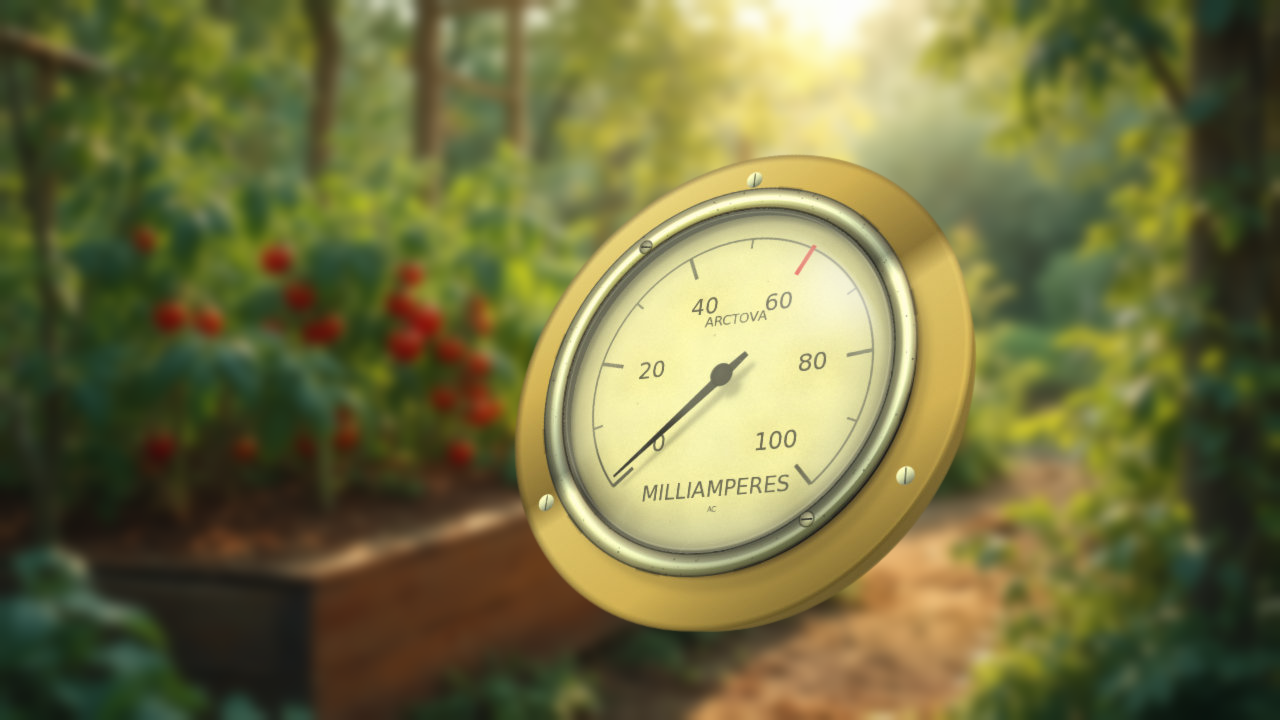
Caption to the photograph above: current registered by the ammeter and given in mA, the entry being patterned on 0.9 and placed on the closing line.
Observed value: 0
